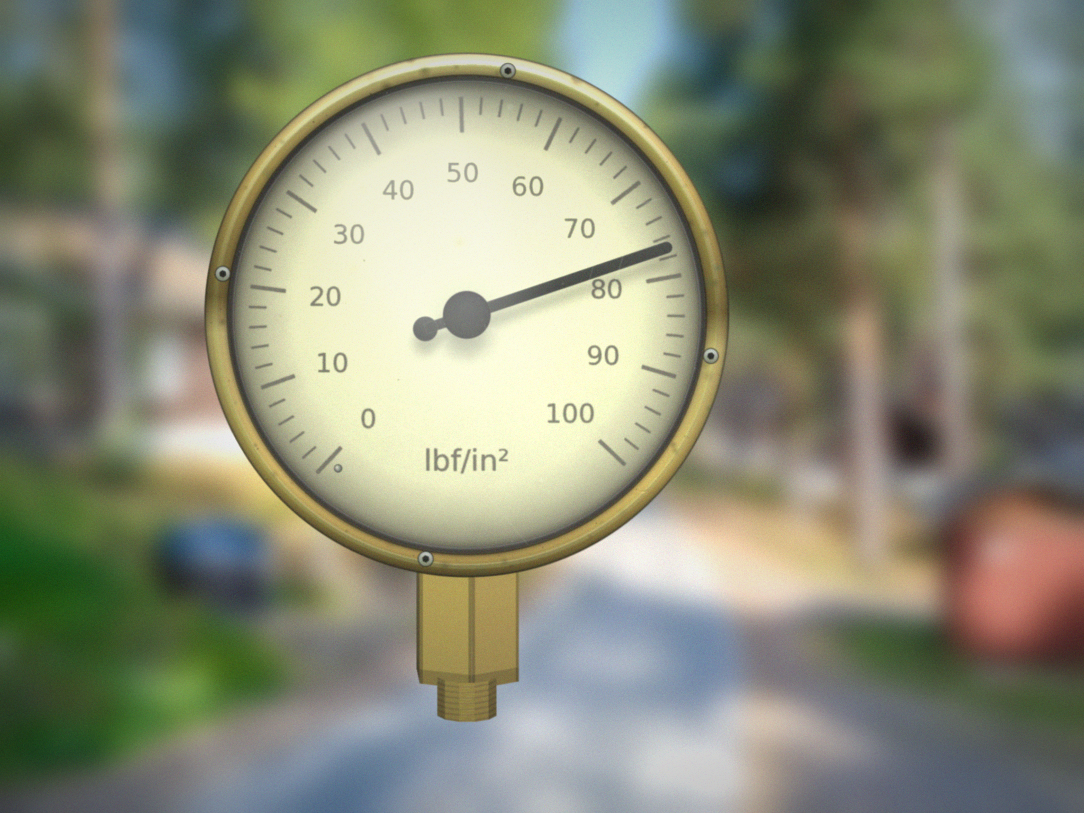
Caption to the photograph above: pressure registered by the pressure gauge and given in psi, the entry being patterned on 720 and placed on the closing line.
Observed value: 77
